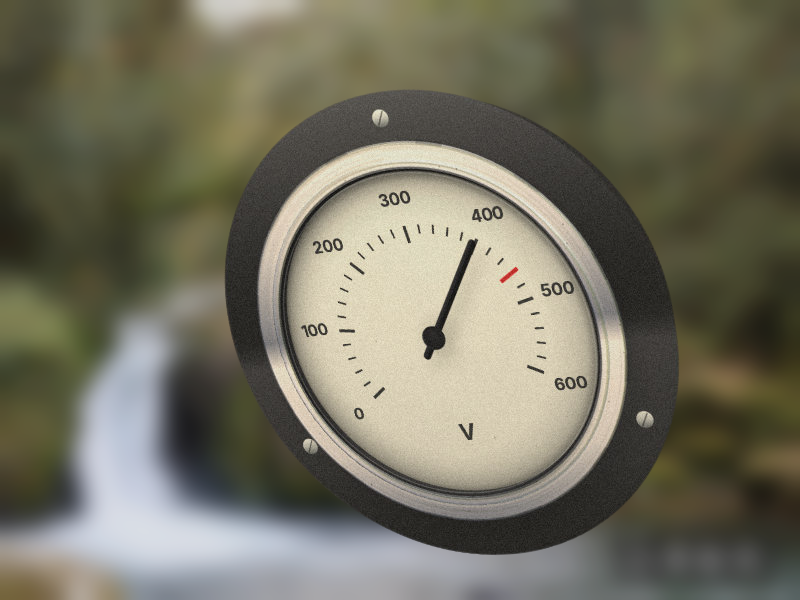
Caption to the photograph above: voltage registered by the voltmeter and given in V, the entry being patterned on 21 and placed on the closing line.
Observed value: 400
